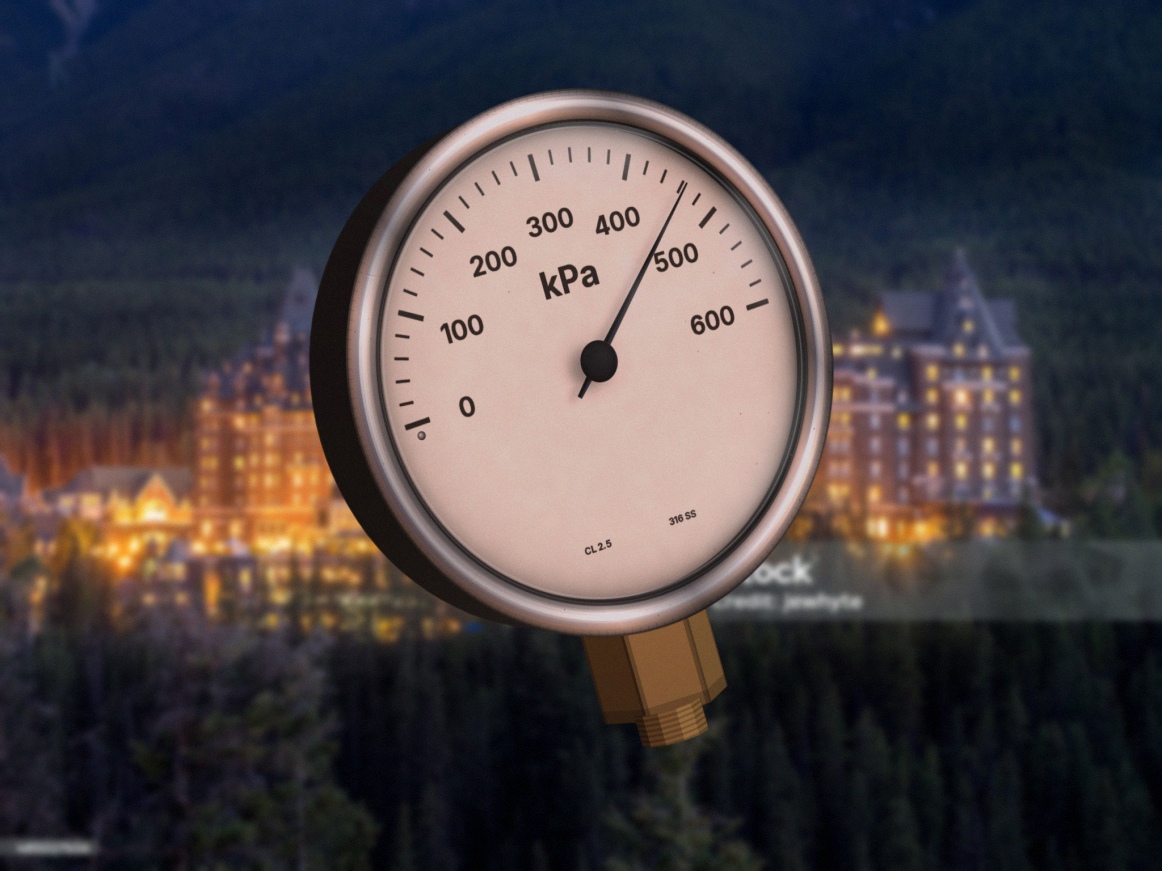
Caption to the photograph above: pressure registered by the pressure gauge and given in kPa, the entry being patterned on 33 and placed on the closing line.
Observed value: 460
